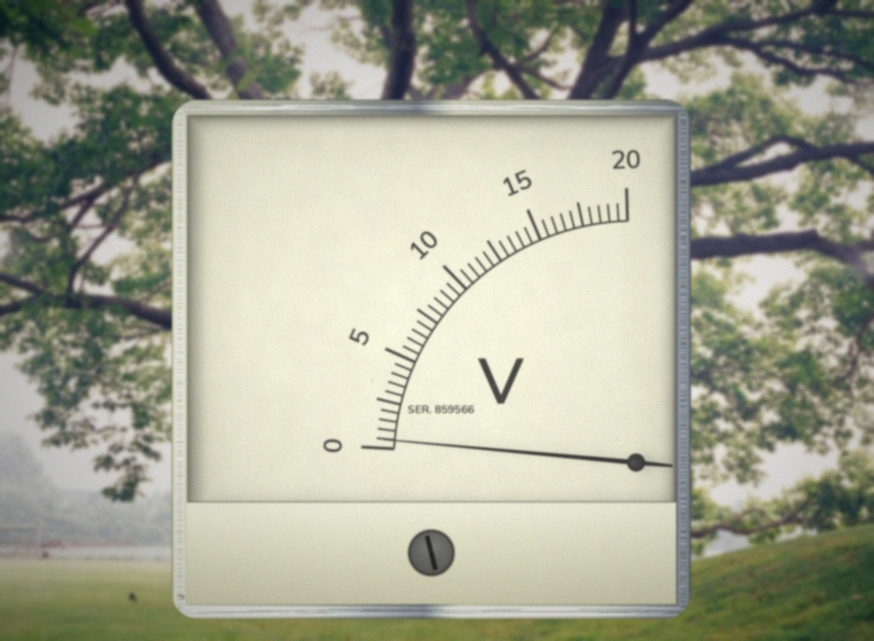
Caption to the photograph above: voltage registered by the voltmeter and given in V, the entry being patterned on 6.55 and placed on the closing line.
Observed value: 0.5
